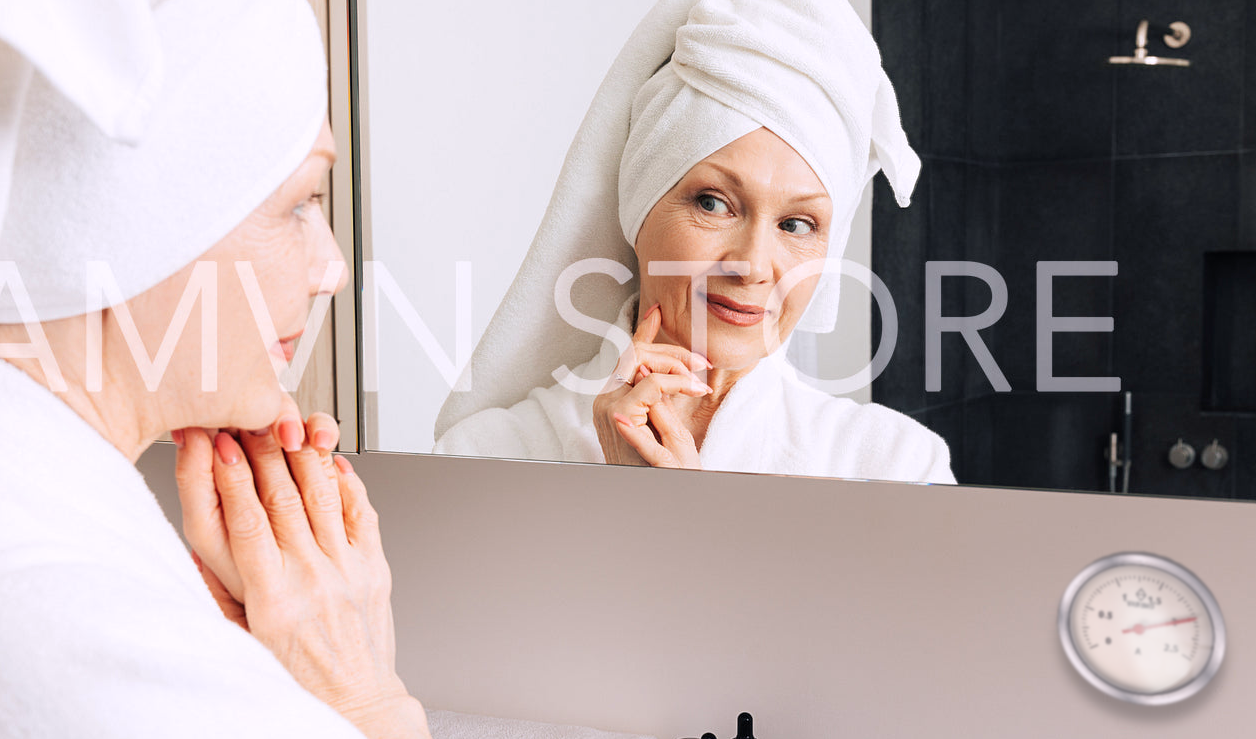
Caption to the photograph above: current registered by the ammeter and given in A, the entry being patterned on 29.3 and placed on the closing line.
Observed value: 2
